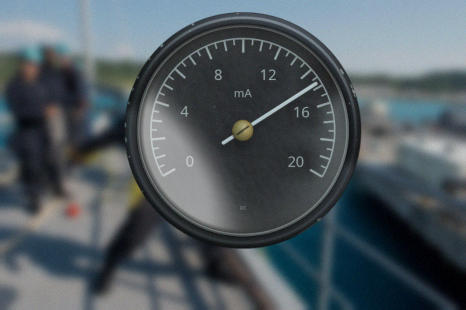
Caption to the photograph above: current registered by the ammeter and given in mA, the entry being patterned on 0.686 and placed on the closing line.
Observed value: 14.75
